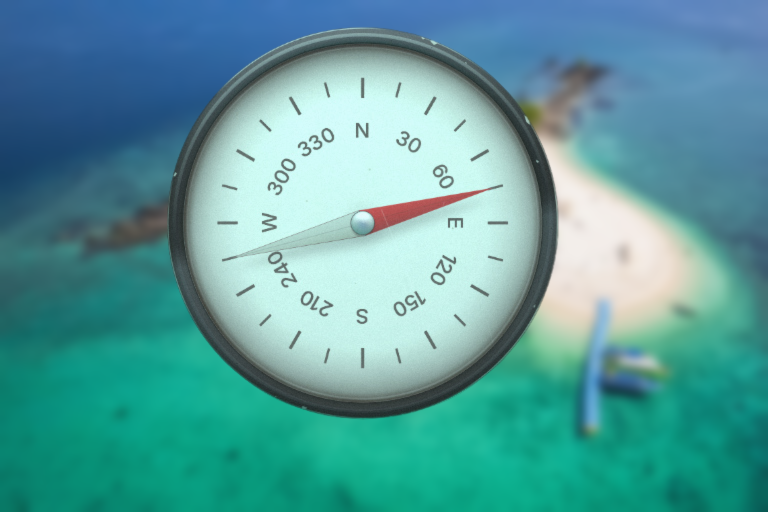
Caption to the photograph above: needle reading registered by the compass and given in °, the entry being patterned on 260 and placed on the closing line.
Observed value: 75
